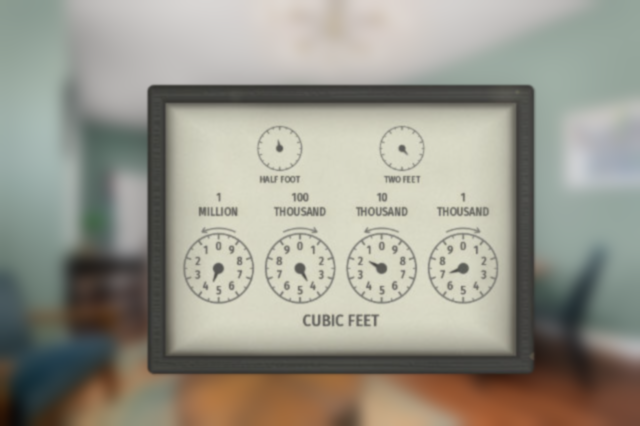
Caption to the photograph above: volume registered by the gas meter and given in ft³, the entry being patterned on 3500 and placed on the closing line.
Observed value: 441700
